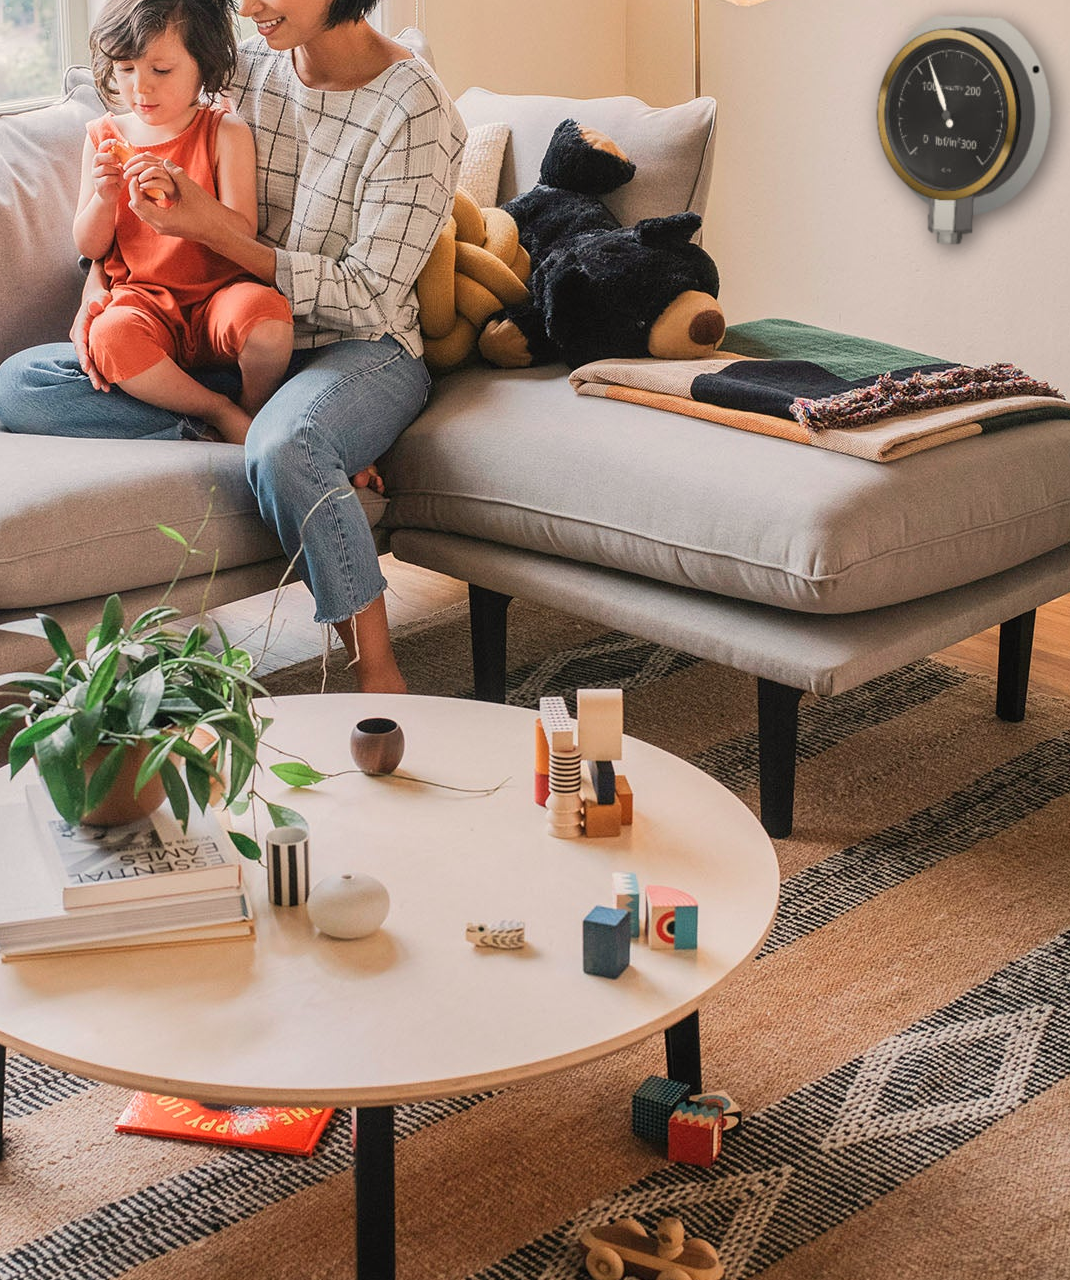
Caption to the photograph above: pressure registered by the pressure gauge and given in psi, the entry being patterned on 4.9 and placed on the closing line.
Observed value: 120
